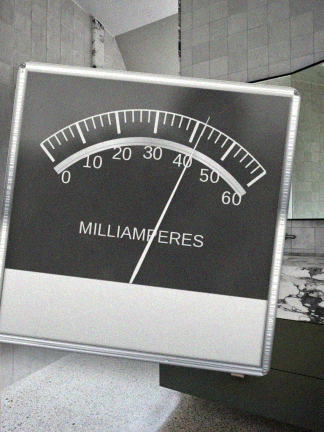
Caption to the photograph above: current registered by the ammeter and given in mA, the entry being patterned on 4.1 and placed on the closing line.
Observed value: 42
